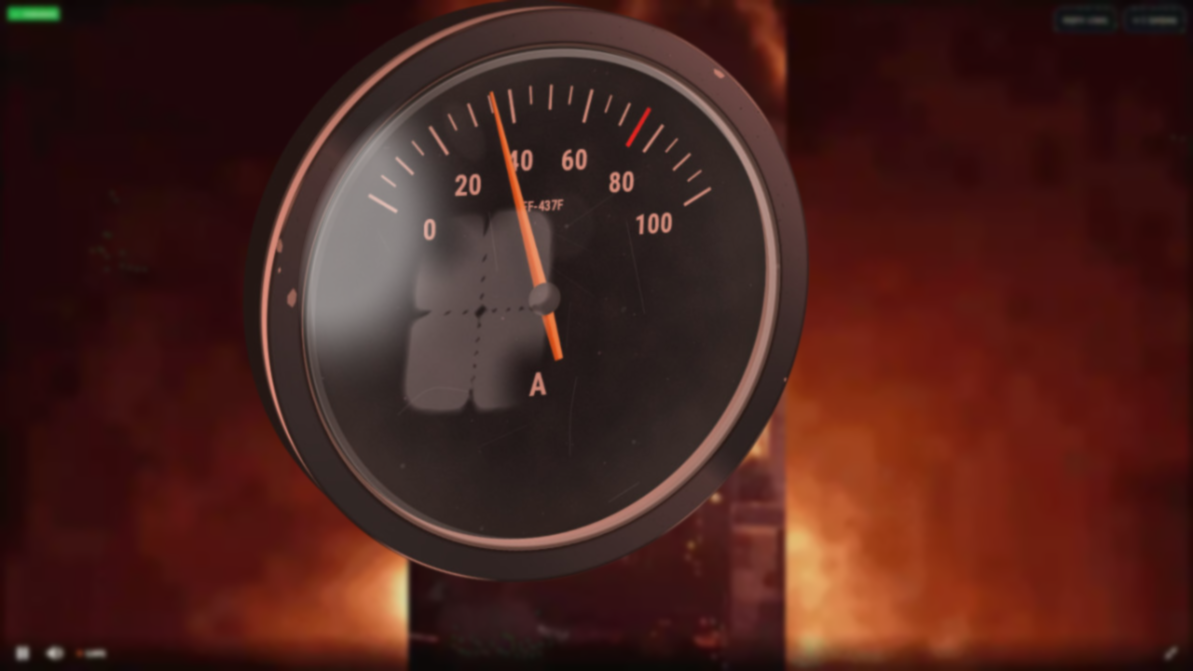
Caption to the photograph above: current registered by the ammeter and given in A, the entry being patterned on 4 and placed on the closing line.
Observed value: 35
